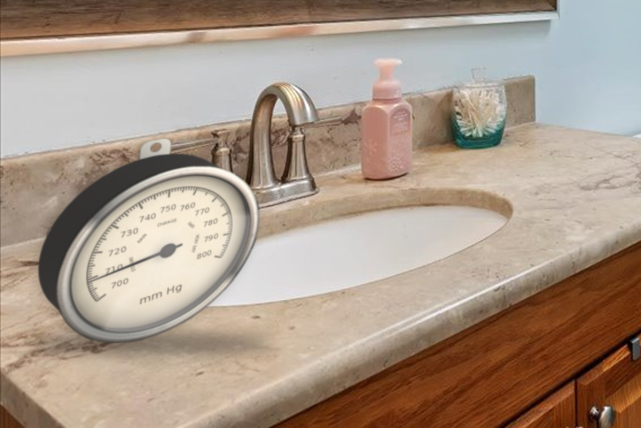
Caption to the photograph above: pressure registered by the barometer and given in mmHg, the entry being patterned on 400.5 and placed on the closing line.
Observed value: 710
